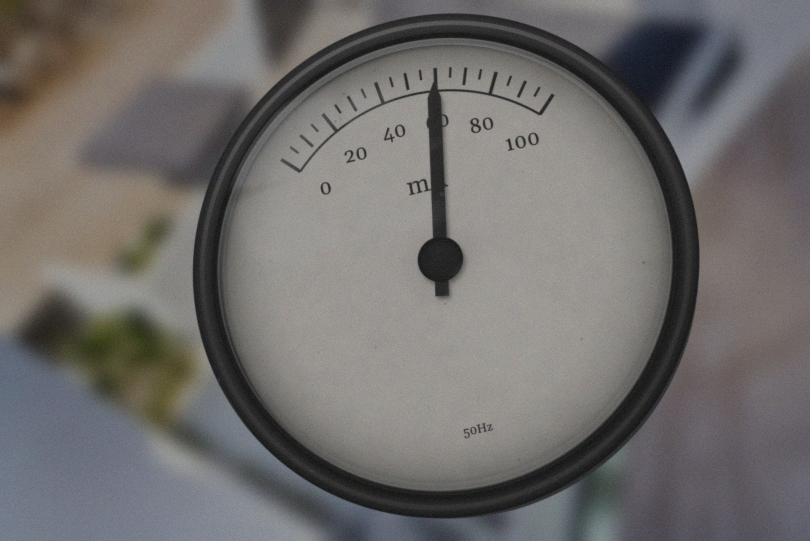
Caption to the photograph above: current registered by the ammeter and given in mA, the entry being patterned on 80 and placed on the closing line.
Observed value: 60
